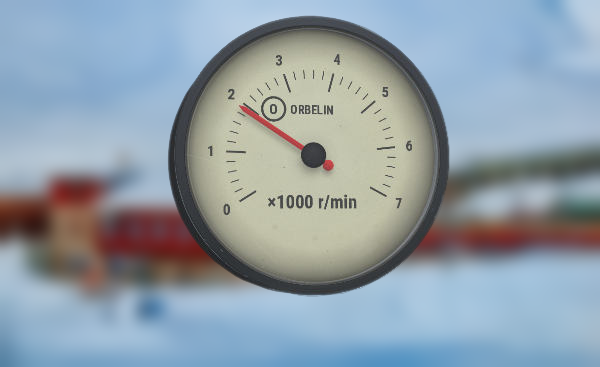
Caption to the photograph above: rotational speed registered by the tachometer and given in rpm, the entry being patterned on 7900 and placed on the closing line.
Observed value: 1900
